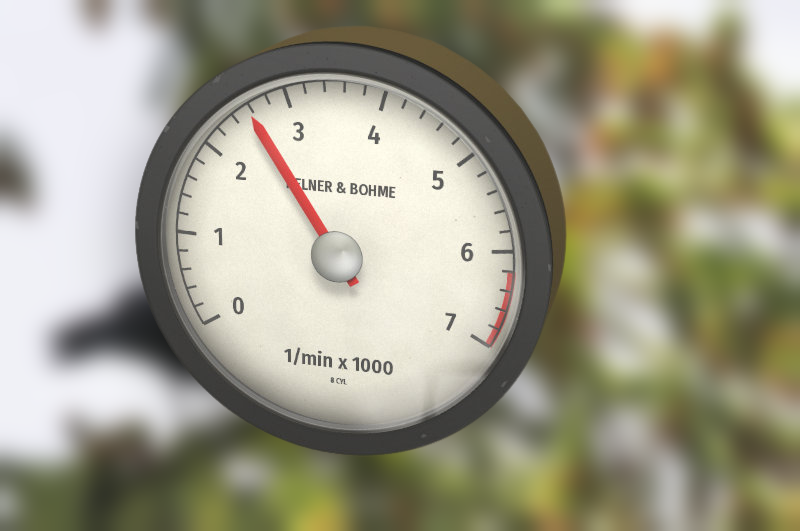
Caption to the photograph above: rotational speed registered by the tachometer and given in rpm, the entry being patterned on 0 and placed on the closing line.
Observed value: 2600
